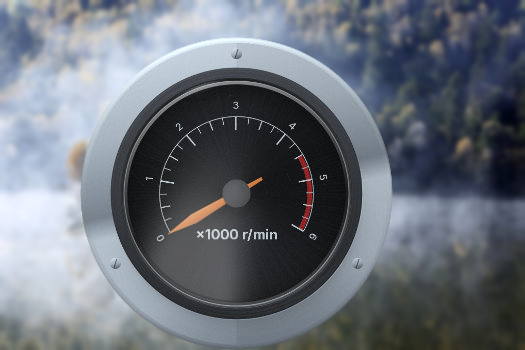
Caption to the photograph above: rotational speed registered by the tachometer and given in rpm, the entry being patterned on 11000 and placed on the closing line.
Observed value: 0
